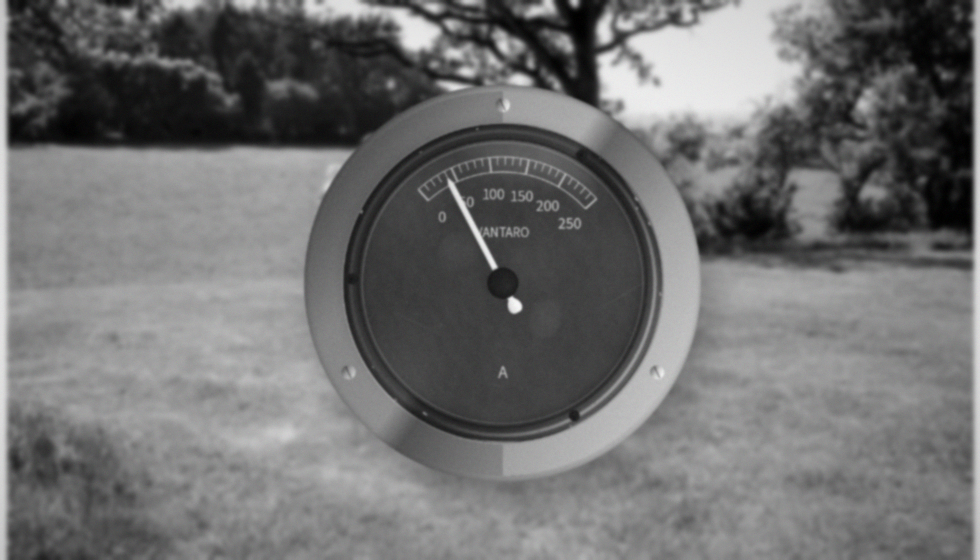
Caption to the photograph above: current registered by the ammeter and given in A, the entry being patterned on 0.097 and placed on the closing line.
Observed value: 40
